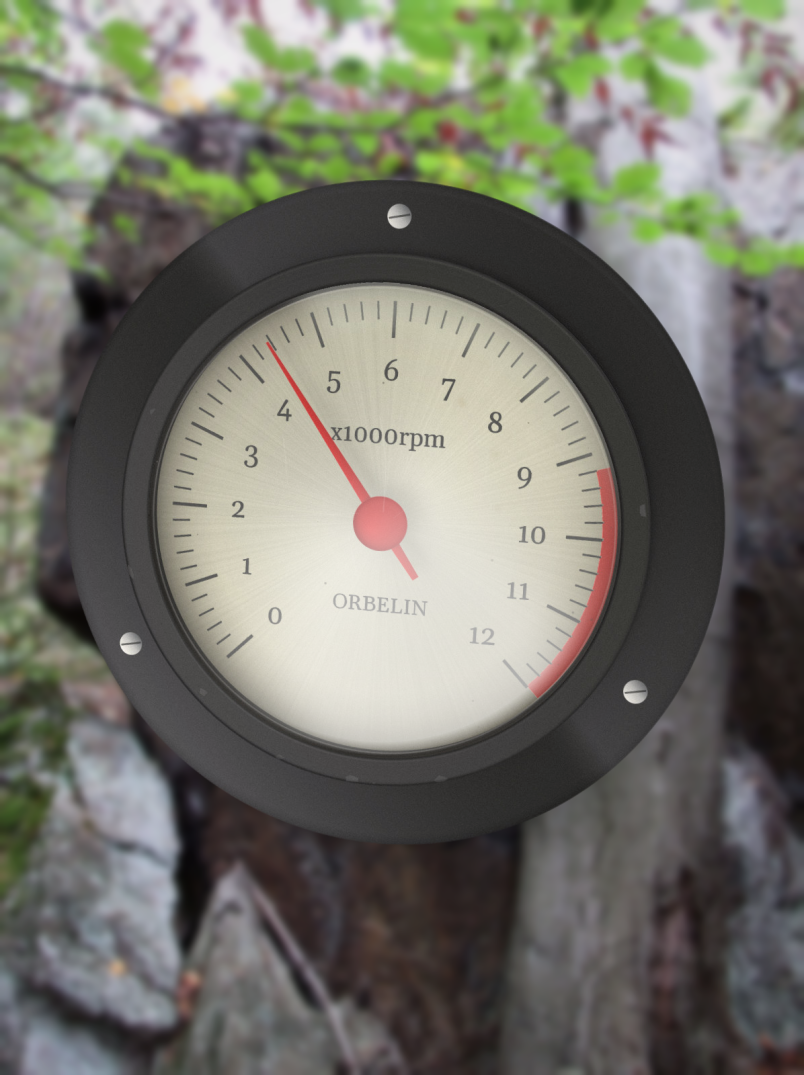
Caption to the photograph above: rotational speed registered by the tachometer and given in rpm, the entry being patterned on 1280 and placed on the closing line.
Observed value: 4400
